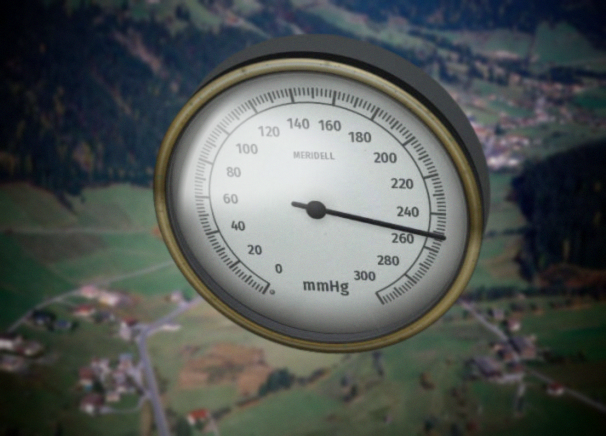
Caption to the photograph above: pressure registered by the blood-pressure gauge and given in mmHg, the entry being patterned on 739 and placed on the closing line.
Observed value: 250
